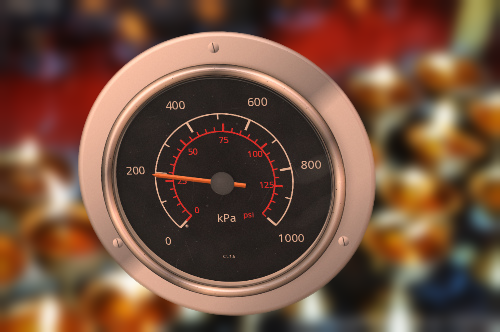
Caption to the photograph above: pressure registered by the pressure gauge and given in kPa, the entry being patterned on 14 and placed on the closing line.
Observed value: 200
